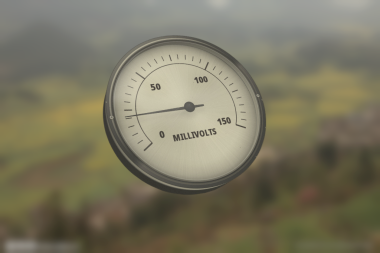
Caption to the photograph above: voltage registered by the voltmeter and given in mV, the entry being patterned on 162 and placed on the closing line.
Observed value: 20
